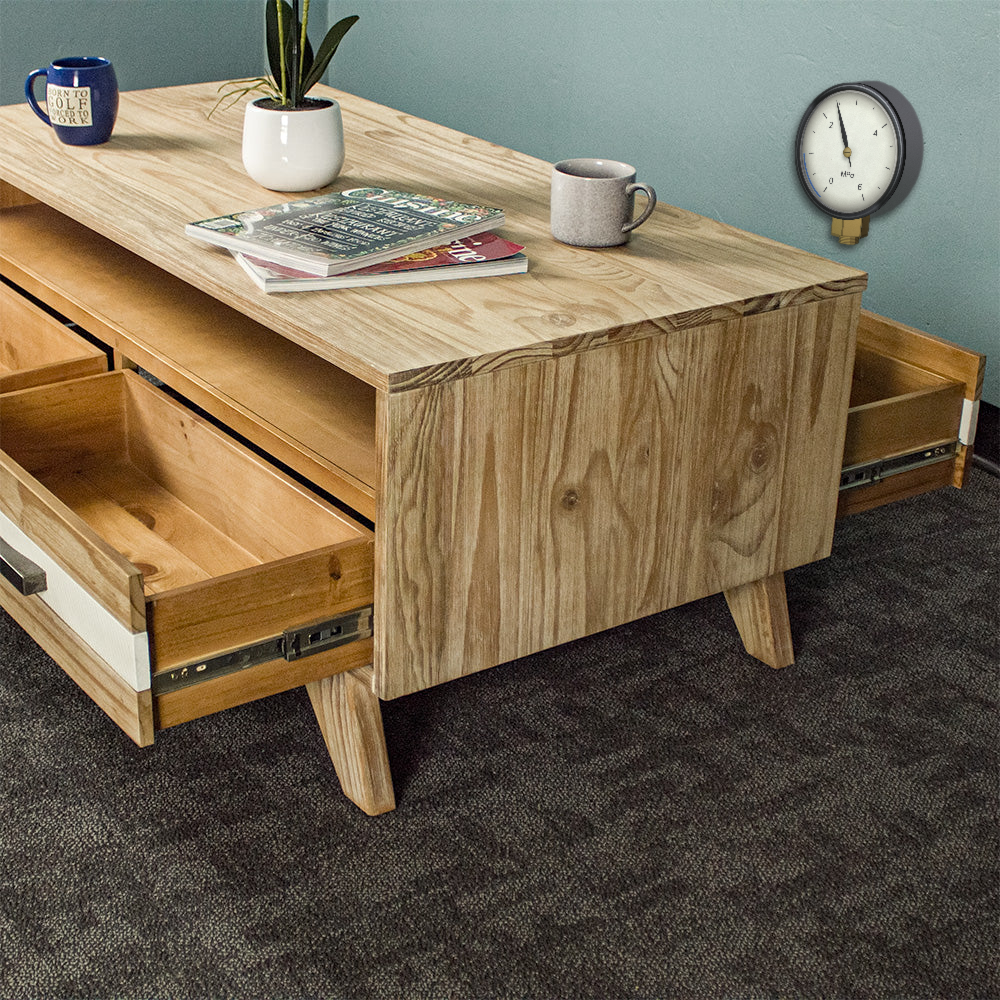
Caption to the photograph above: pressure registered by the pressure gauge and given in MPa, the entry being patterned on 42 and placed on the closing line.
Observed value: 2.5
